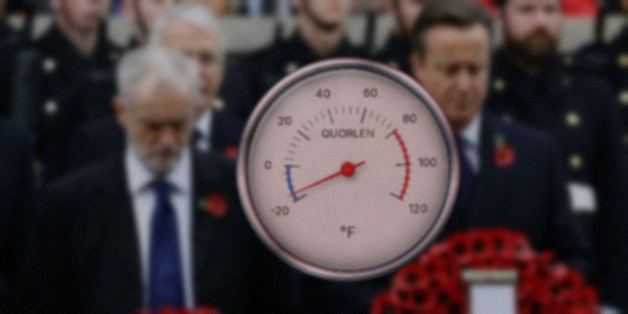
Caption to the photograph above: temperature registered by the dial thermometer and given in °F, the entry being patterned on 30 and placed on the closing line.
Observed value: -16
